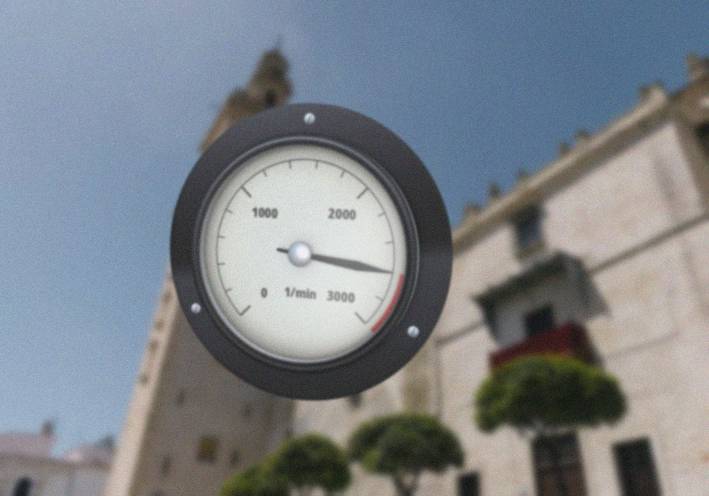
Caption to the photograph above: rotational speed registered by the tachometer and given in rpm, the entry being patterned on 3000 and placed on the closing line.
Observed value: 2600
